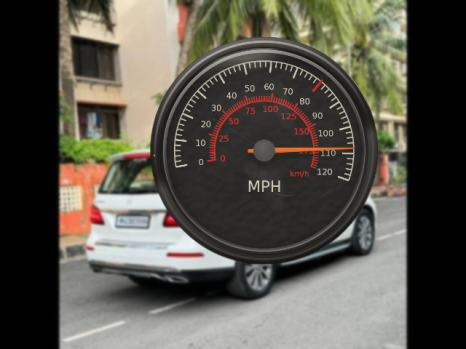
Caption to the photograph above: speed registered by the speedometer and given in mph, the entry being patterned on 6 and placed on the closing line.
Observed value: 108
